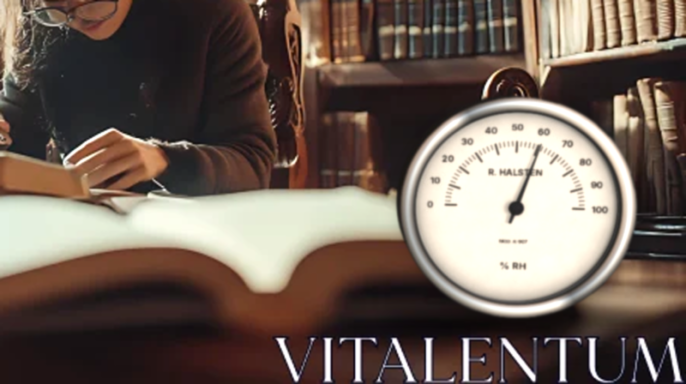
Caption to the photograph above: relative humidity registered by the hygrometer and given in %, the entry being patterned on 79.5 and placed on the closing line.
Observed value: 60
